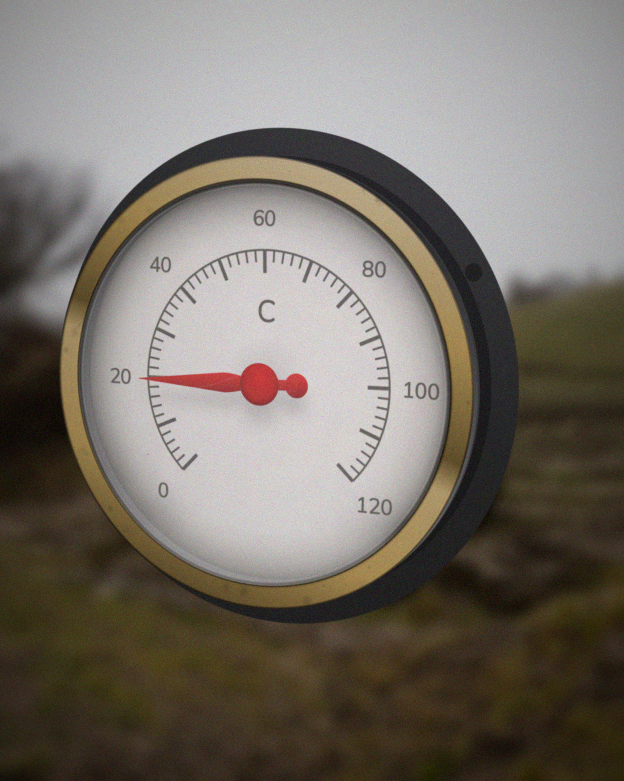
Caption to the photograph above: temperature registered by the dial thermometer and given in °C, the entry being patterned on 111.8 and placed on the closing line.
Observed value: 20
